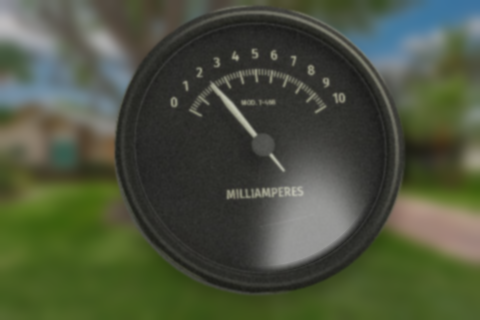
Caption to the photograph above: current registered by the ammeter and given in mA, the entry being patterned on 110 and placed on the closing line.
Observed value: 2
